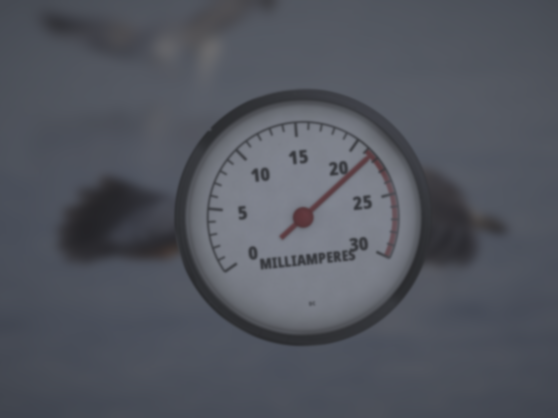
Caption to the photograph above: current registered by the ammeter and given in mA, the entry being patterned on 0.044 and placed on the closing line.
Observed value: 21.5
